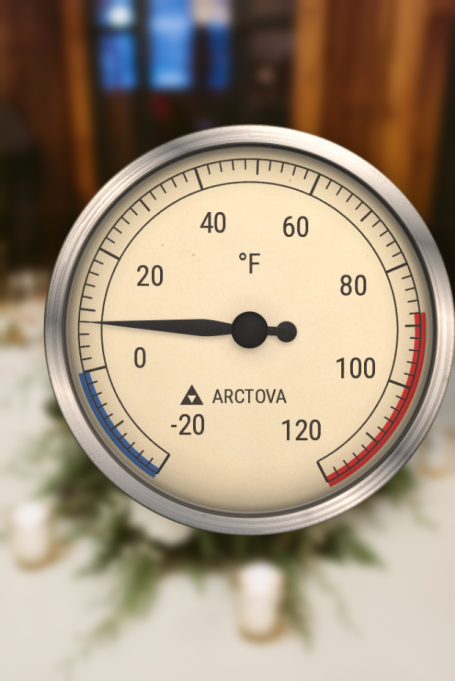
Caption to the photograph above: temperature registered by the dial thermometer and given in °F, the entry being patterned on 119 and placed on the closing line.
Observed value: 8
